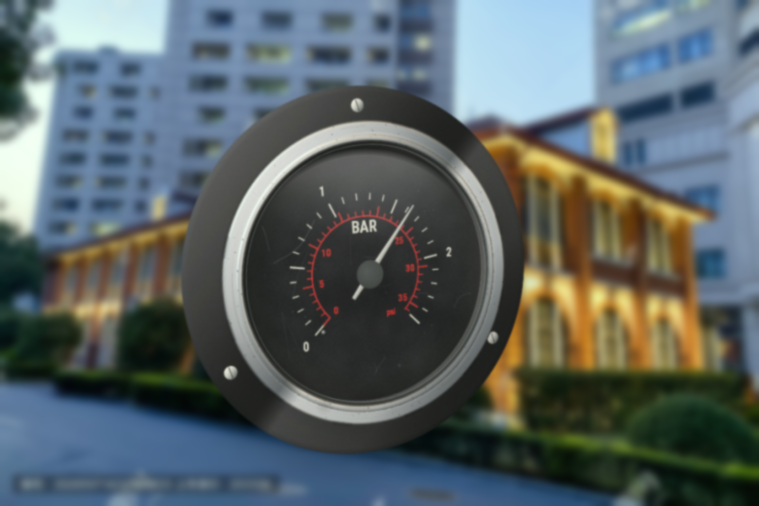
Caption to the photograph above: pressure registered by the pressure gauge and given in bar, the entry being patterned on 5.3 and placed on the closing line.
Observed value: 1.6
